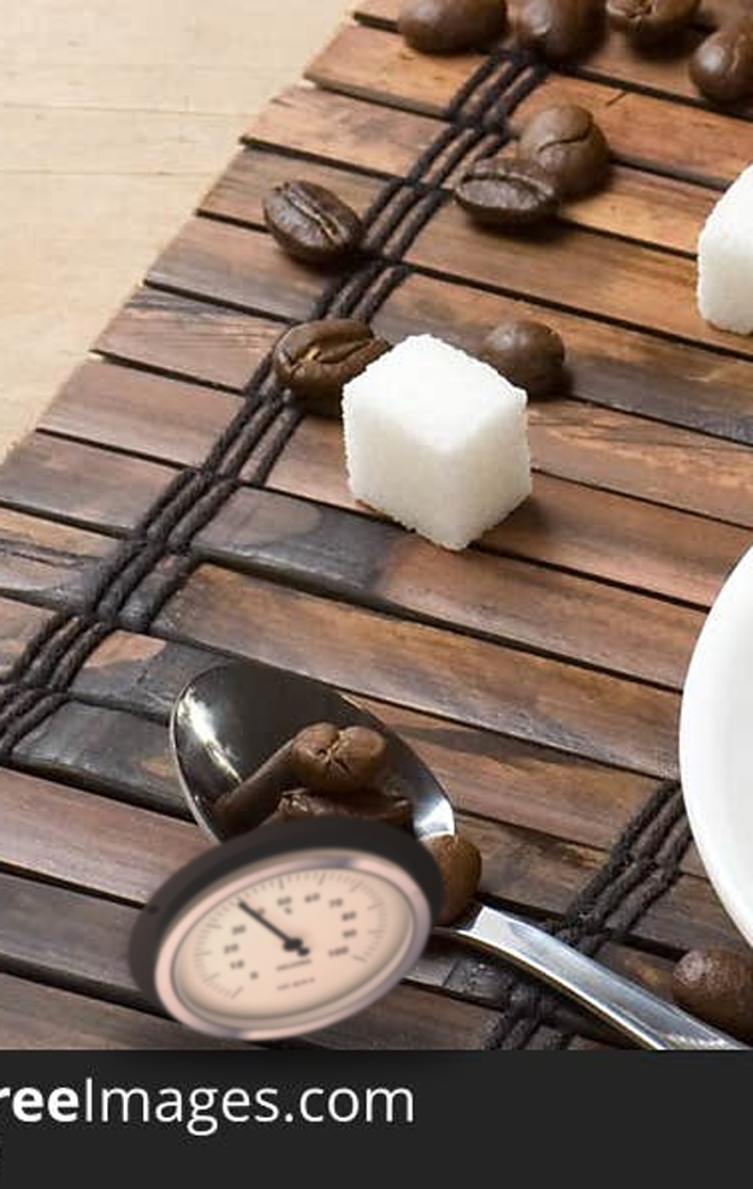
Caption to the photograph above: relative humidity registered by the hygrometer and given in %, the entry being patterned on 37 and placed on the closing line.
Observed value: 40
